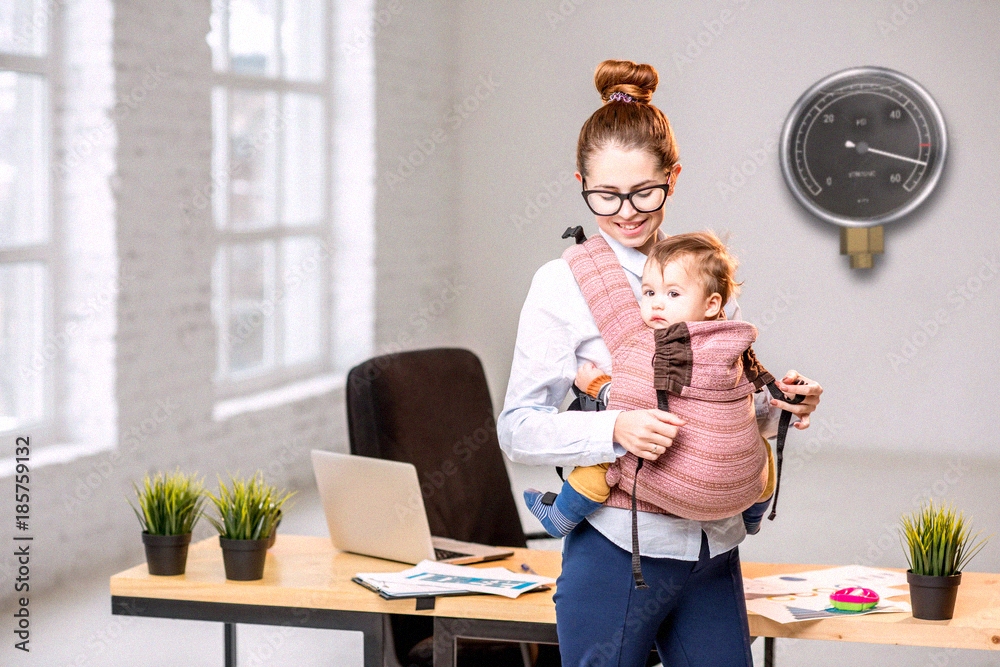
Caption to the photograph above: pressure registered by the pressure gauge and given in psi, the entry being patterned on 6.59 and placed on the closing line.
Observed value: 54
